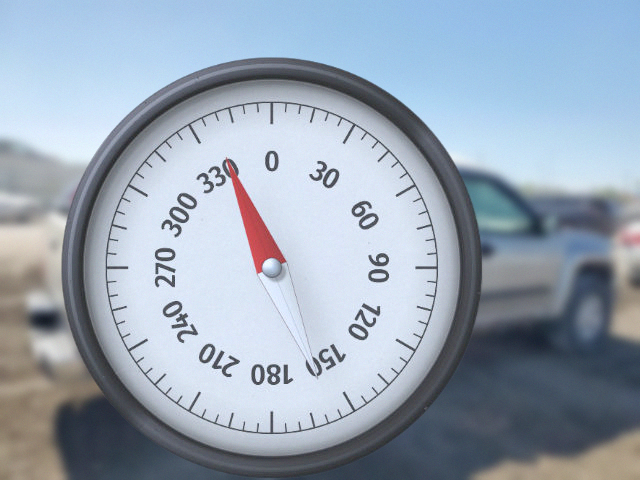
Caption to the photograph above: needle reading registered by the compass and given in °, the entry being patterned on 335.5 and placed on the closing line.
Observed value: 337.5
